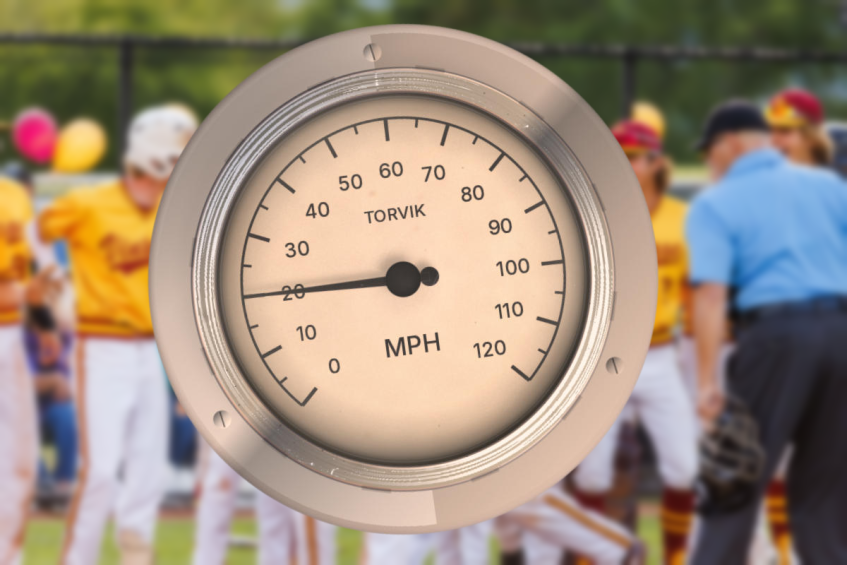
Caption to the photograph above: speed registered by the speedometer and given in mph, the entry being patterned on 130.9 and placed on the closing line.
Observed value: 20
